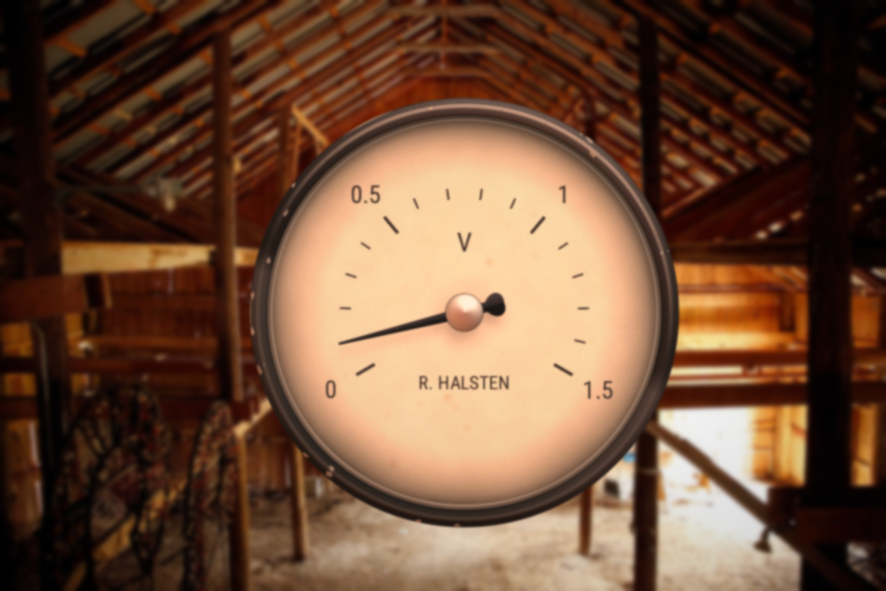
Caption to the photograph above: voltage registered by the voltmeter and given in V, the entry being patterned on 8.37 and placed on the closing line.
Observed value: 0.1
